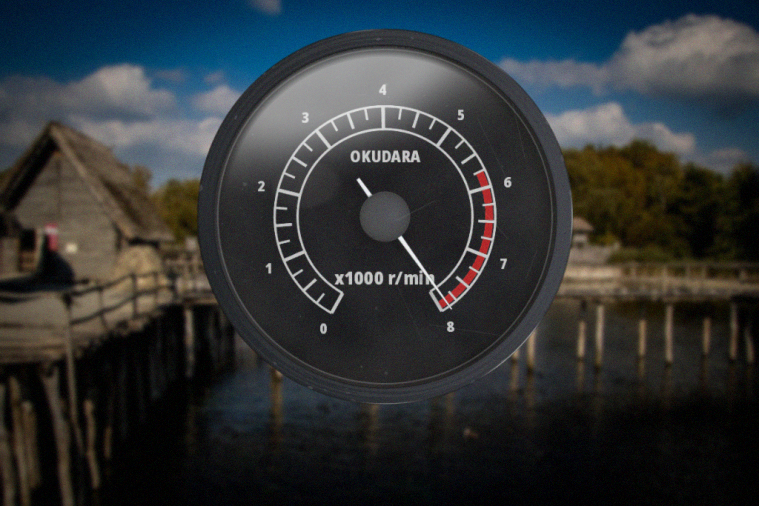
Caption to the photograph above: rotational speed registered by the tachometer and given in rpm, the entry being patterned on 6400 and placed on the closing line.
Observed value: 7875
